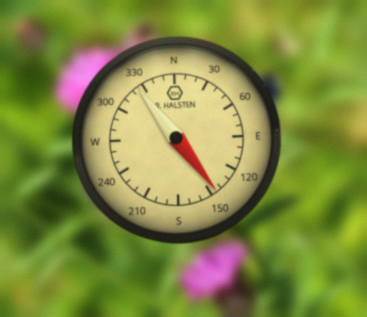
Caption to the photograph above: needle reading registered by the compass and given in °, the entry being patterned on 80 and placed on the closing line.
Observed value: 145
